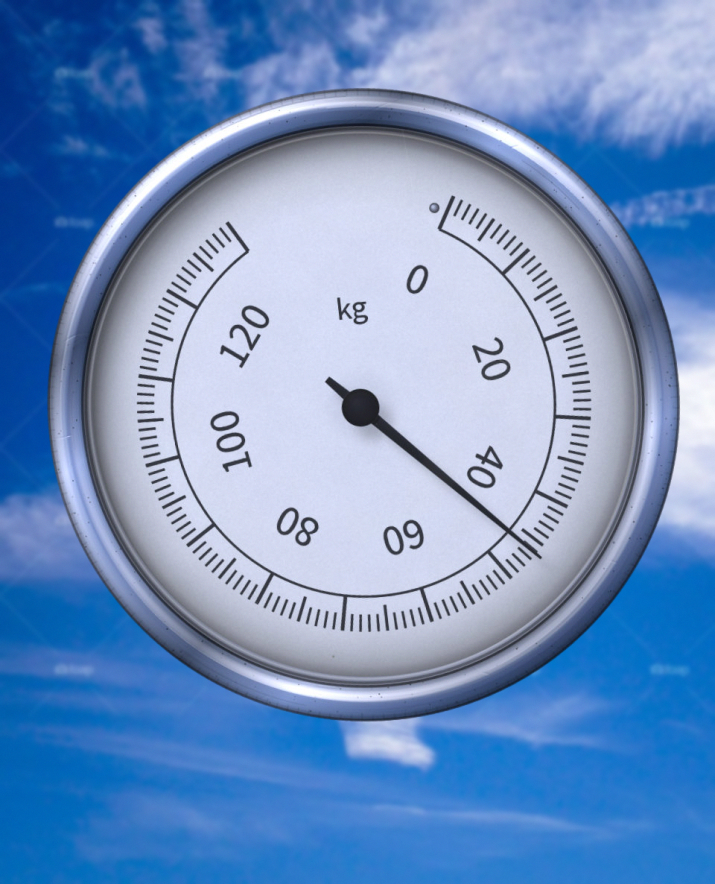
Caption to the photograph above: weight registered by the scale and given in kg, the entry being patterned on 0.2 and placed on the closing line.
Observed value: 46
